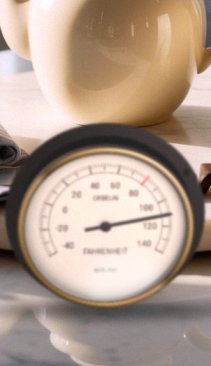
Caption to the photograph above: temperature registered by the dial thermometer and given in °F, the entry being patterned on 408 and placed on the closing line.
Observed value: 110
